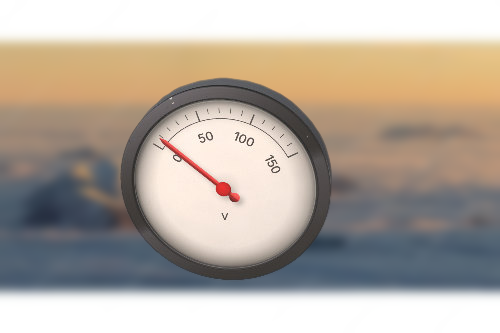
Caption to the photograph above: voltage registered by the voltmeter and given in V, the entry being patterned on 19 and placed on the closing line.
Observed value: 10
